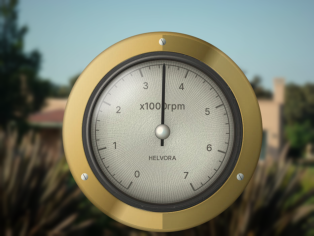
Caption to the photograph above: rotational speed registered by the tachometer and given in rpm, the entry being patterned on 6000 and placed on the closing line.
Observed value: 3500
